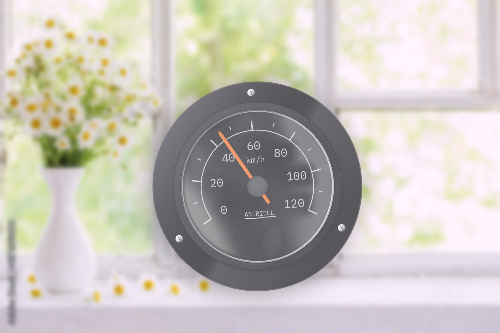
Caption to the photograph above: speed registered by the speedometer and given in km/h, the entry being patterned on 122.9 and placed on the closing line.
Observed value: 45
